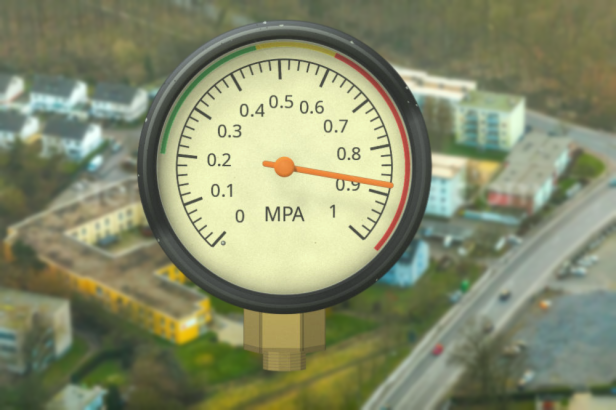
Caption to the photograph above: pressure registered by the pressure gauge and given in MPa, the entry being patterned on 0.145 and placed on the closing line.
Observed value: 0.88
